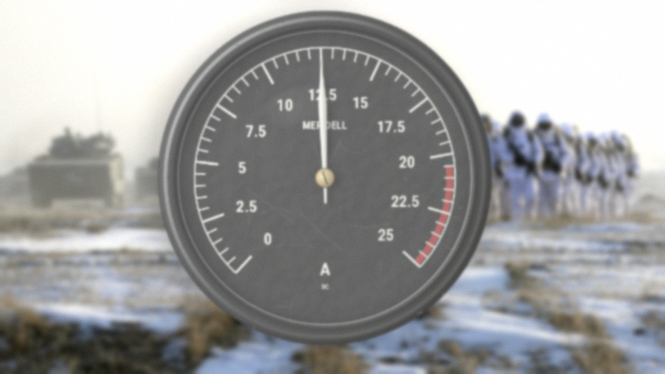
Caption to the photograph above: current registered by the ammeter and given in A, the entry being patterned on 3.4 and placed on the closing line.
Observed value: 12.5
